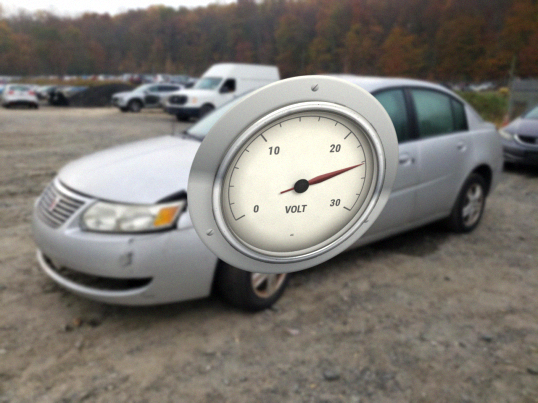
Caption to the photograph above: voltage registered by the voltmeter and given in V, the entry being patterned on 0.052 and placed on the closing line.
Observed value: 24
